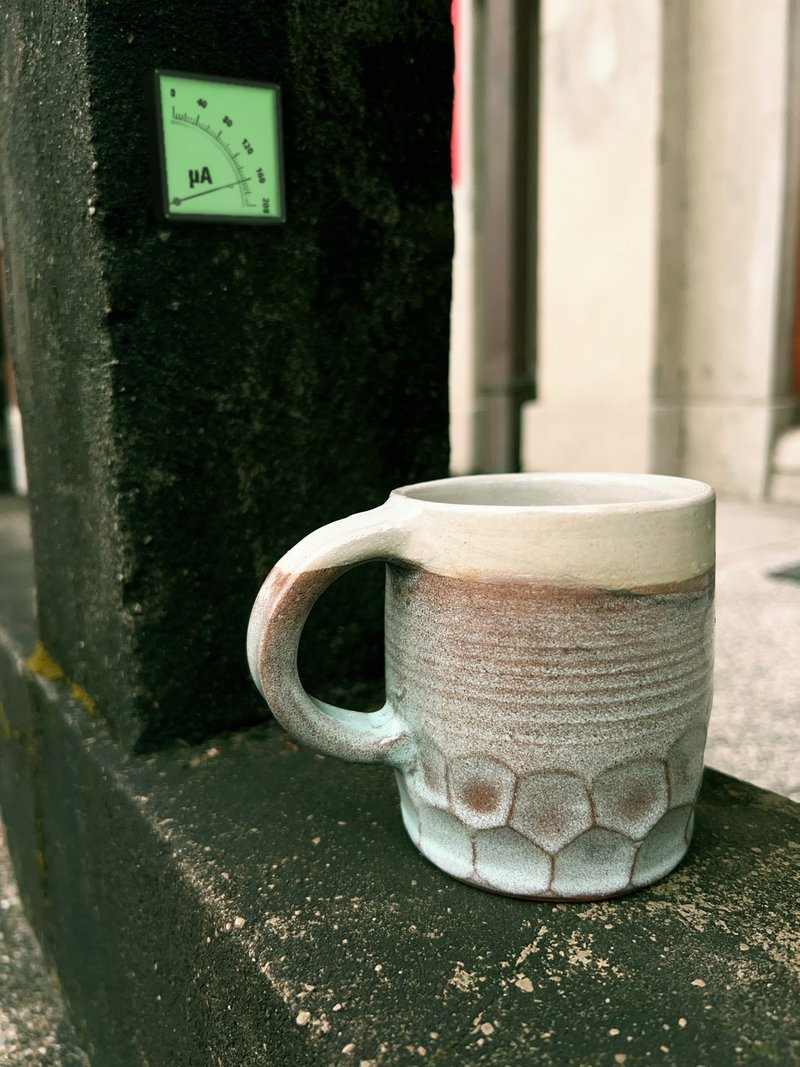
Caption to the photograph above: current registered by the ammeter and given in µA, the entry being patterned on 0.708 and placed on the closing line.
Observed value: 160
